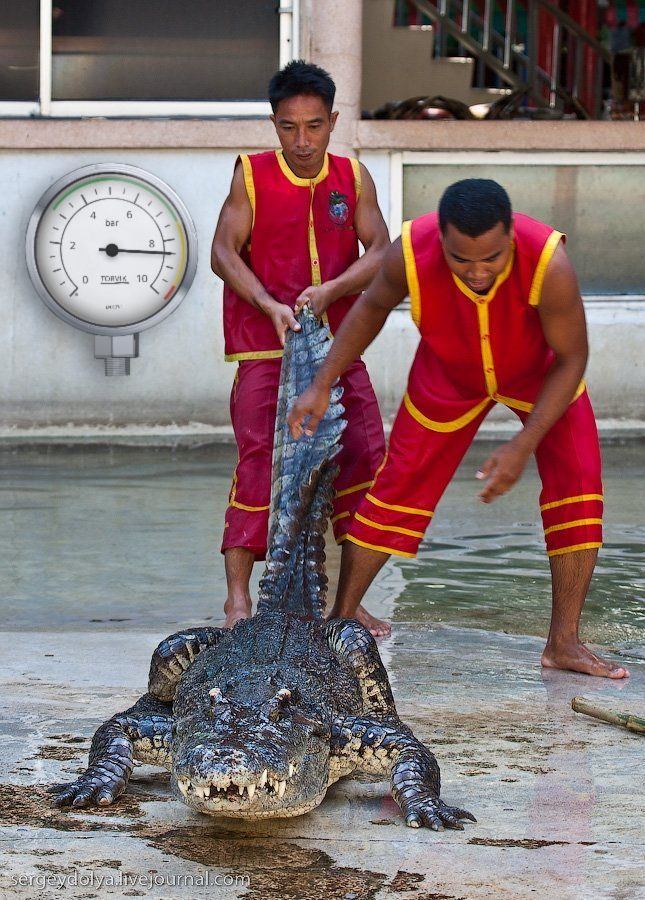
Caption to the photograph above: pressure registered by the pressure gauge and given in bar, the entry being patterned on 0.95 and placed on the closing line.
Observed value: 8.5
